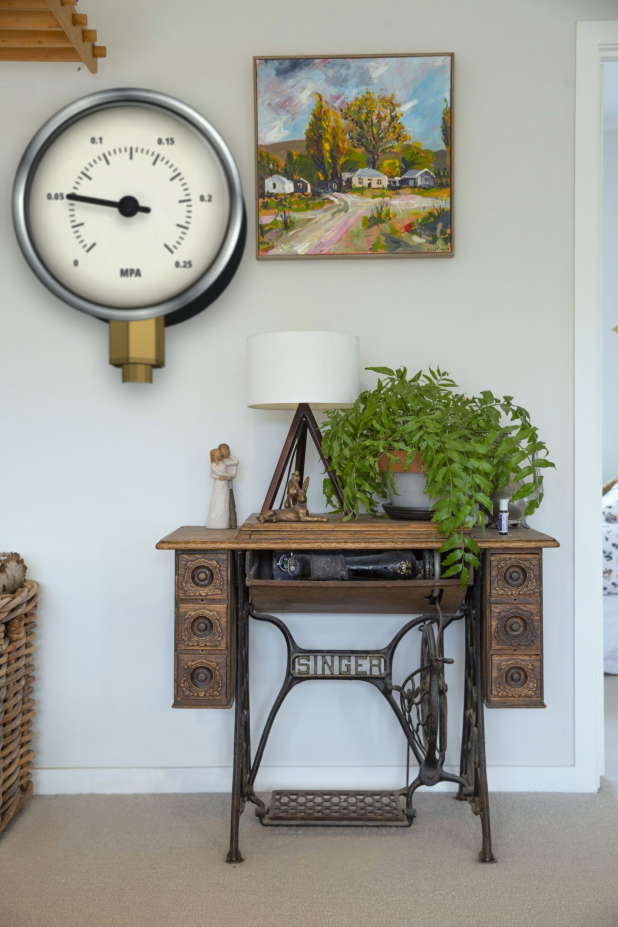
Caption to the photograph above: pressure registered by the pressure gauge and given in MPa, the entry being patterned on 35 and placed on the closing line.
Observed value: 0.05
